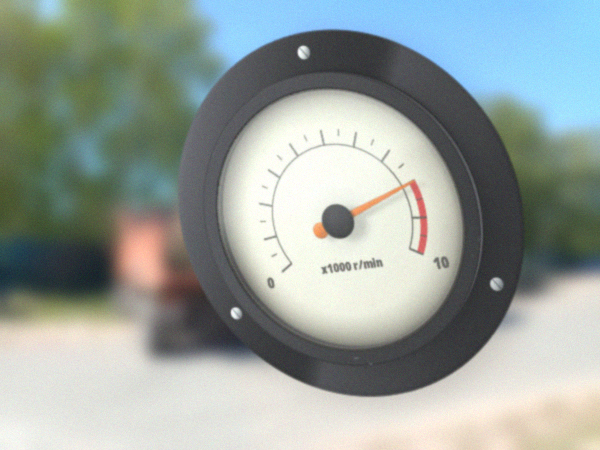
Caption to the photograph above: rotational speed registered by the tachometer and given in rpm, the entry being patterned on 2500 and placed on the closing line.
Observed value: 8000
